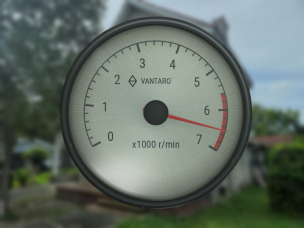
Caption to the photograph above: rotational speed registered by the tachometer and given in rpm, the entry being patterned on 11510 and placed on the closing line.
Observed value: 6500
